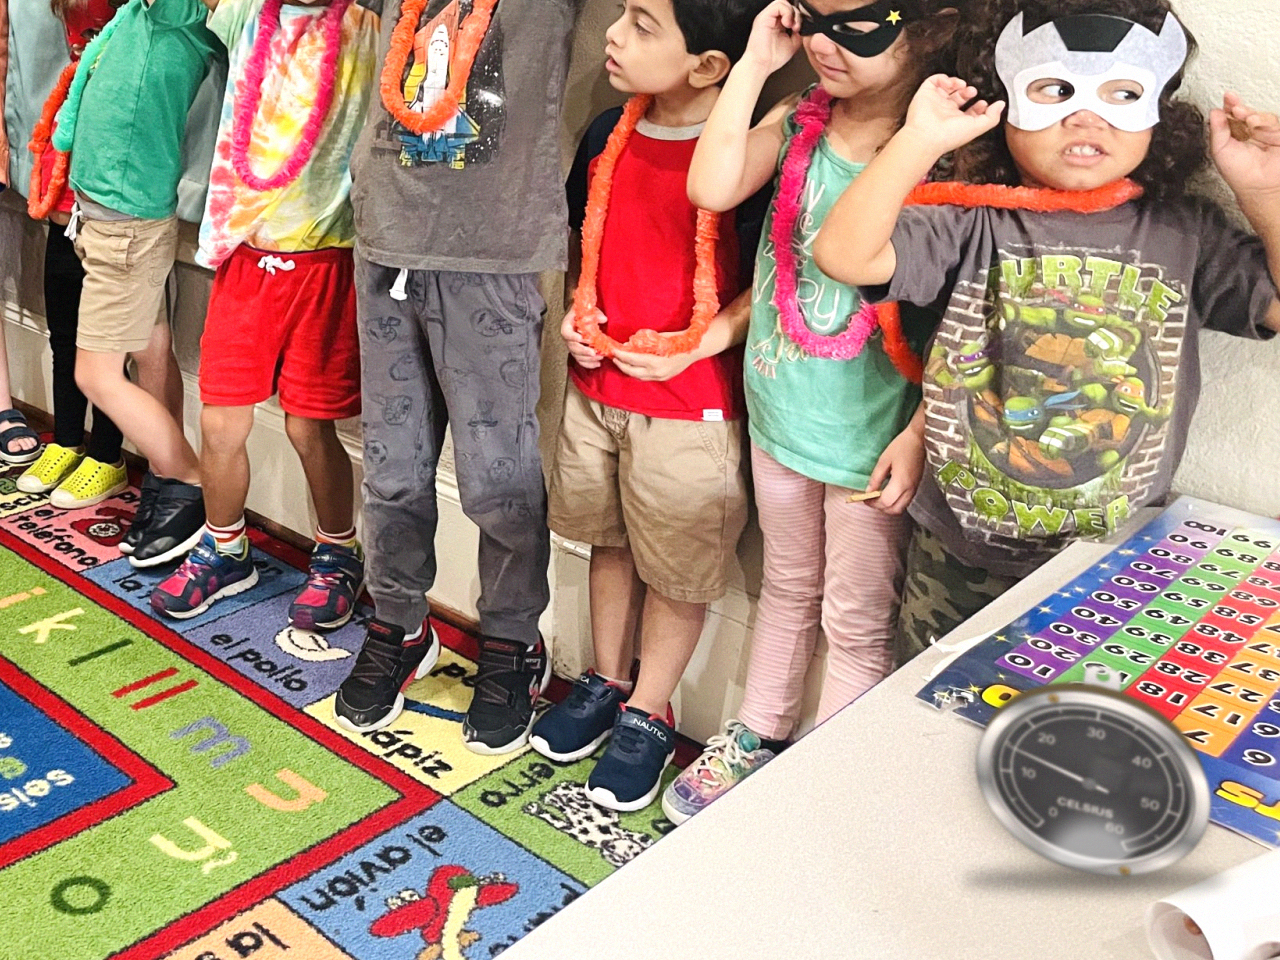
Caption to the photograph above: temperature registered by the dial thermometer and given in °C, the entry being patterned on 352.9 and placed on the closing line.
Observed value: 15
